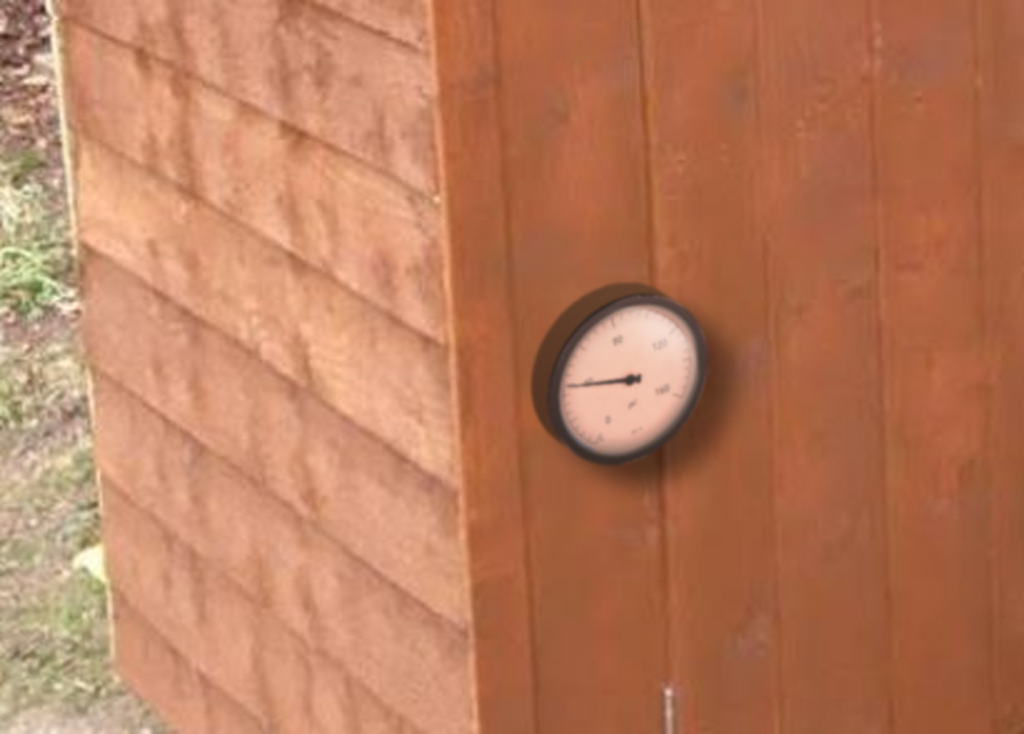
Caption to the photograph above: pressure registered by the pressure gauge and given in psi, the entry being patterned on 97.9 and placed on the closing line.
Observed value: 40
